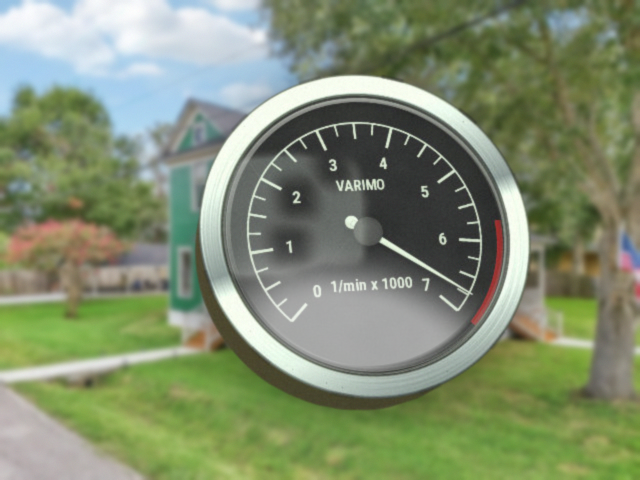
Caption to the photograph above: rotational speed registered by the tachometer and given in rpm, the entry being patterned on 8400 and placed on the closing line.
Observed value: 6750
